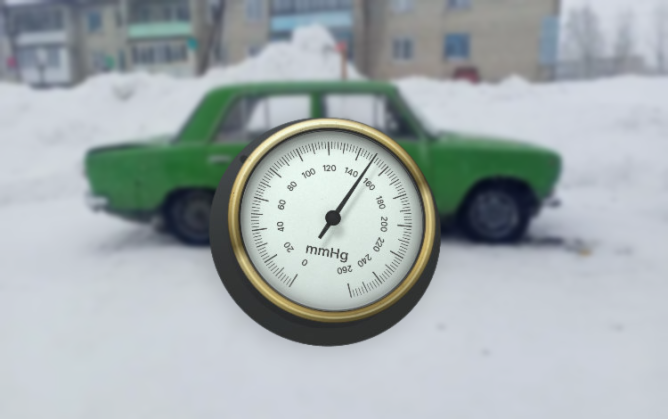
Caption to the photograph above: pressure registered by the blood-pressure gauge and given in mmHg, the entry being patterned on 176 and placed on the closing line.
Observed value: 150
